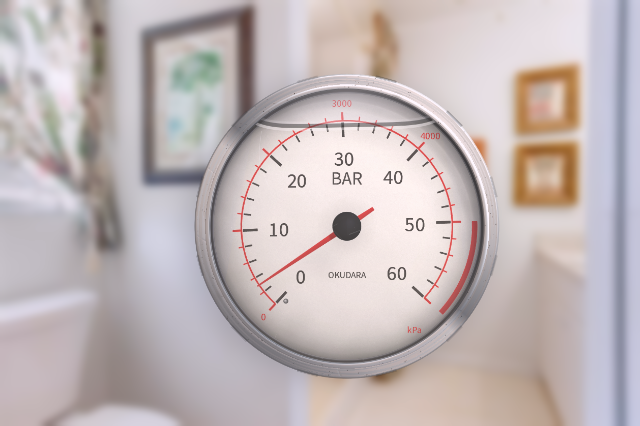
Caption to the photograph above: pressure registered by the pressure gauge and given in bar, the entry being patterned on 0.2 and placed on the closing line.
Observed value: 3
